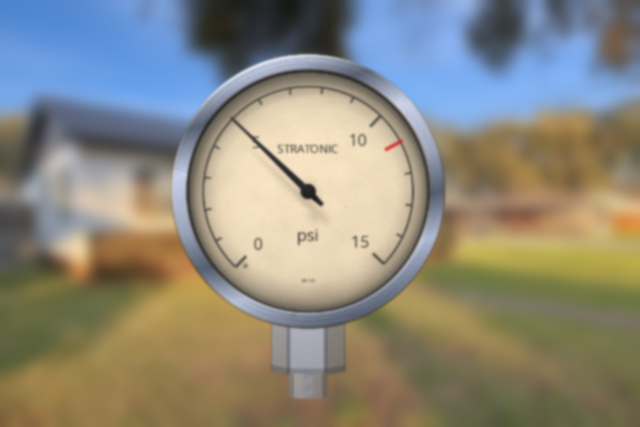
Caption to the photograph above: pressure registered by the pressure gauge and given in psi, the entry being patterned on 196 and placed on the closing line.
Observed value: 5
